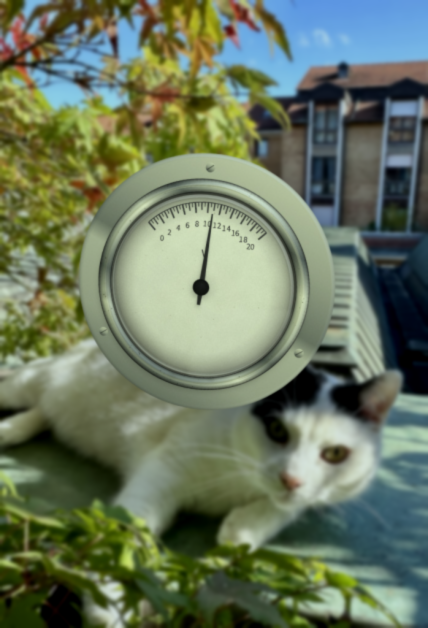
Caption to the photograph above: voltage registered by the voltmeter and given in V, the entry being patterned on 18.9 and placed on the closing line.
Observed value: 11
